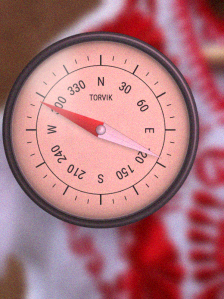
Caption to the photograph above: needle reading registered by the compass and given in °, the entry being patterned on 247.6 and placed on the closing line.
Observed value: 295
